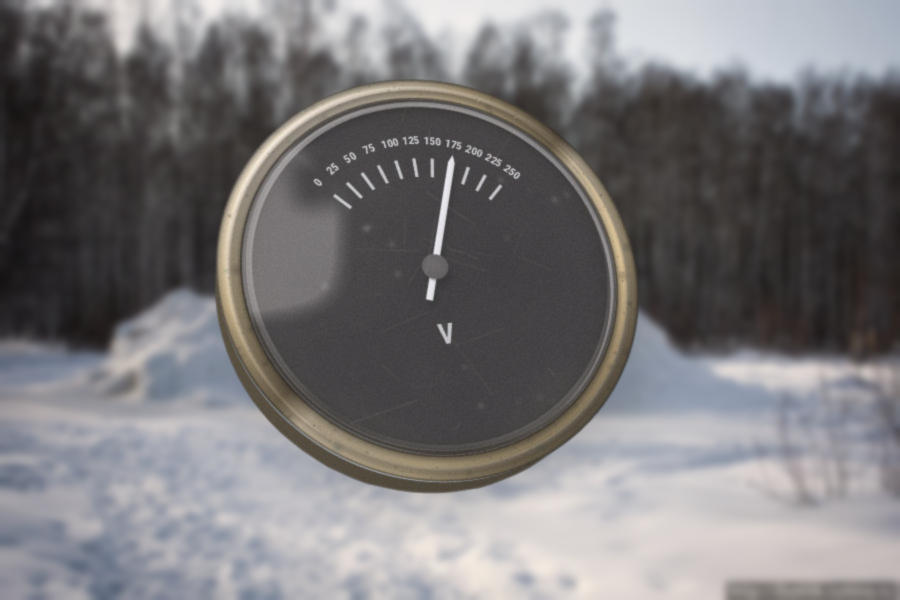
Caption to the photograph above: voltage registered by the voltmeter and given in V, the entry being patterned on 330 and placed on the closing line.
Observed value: 175
